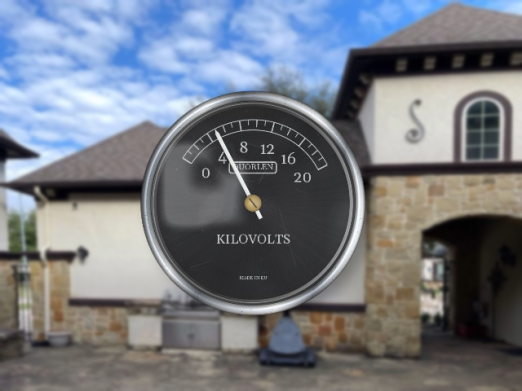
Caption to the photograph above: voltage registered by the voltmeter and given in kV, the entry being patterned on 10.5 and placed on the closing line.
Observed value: 5
